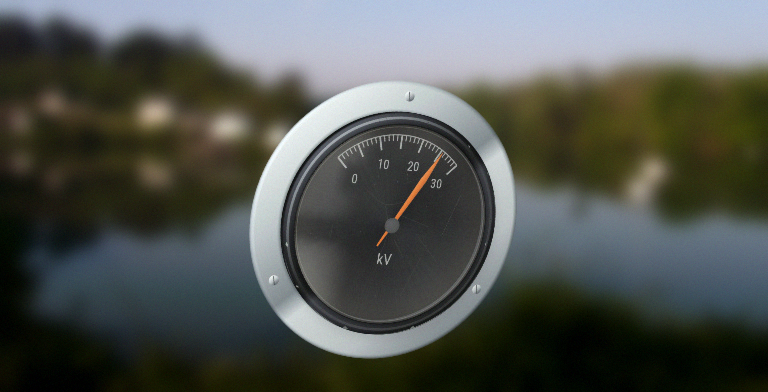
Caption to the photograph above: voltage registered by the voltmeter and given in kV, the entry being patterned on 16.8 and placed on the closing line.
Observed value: 25
